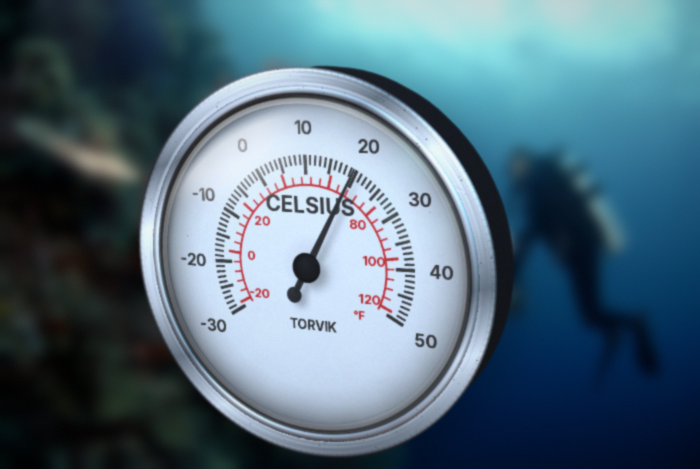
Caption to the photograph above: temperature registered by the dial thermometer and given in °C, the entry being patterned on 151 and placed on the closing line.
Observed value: 20
